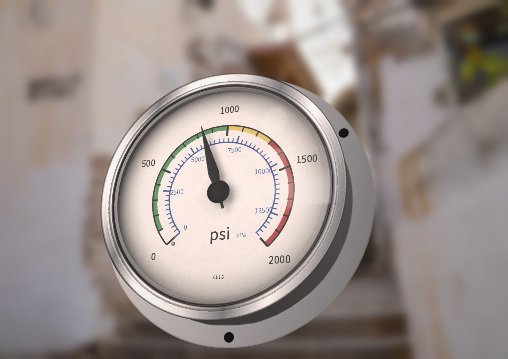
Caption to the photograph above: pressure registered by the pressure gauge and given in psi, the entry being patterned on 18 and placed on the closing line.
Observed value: 850
